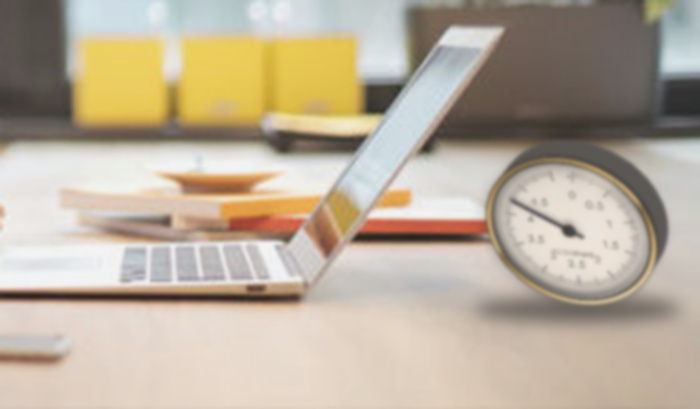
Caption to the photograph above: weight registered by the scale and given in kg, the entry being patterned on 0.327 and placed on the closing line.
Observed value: 4.25
